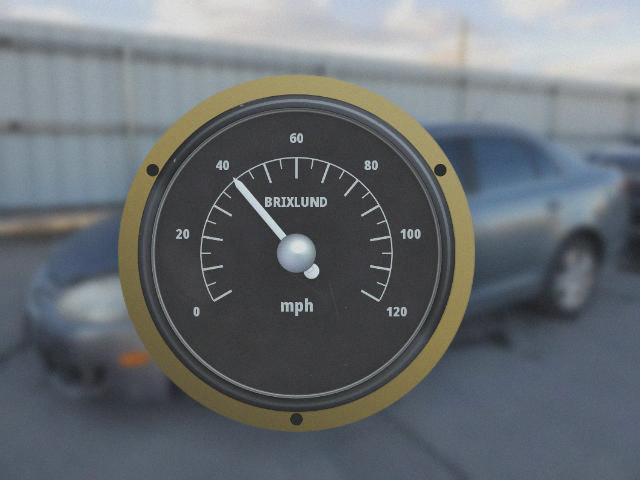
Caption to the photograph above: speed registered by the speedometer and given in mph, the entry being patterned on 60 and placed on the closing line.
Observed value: 40
